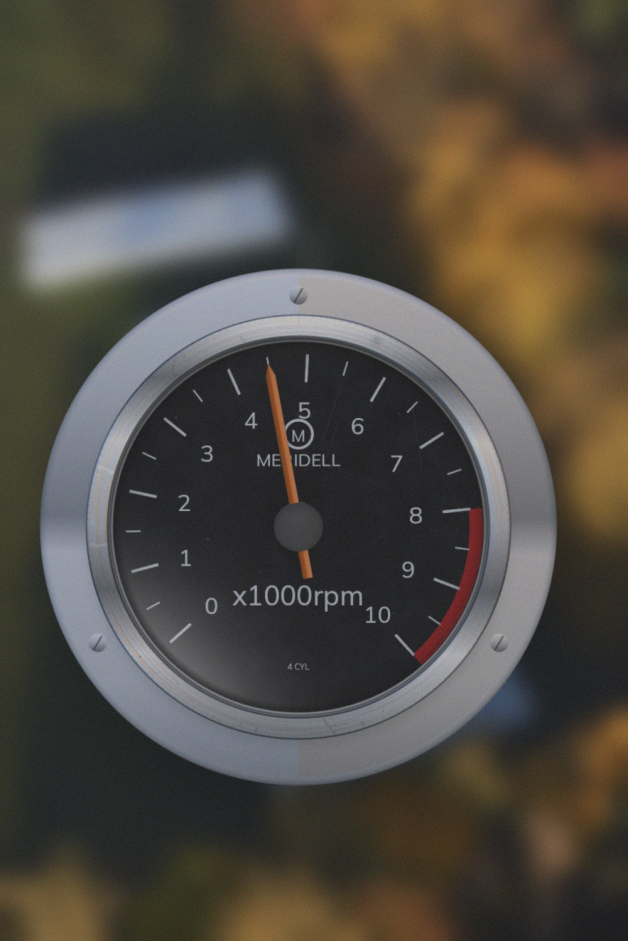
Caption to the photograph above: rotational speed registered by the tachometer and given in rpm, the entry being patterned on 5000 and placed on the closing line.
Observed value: 4500
